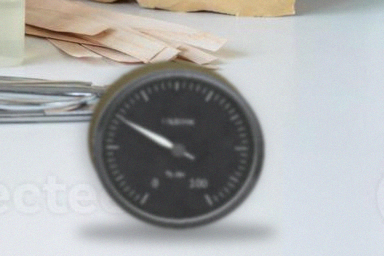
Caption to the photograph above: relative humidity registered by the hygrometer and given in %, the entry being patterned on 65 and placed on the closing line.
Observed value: 30
